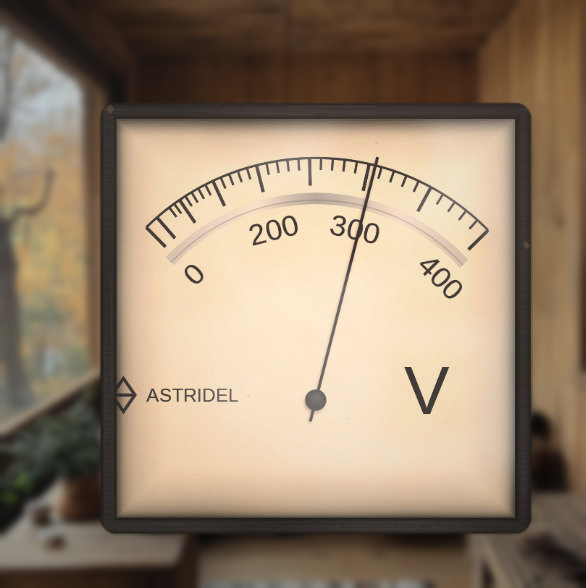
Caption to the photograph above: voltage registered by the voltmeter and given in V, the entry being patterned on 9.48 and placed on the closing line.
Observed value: 305
